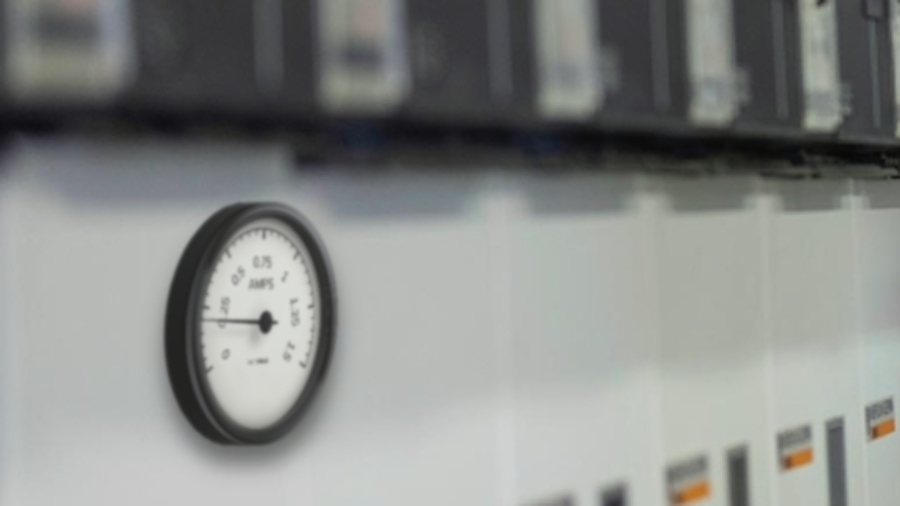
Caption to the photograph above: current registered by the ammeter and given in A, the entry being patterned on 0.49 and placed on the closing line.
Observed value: 0.2
